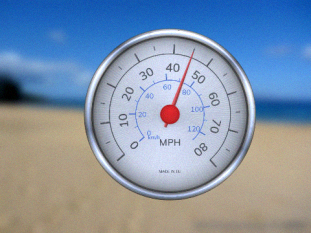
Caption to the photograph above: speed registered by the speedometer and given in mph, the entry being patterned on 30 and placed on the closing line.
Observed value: 45
